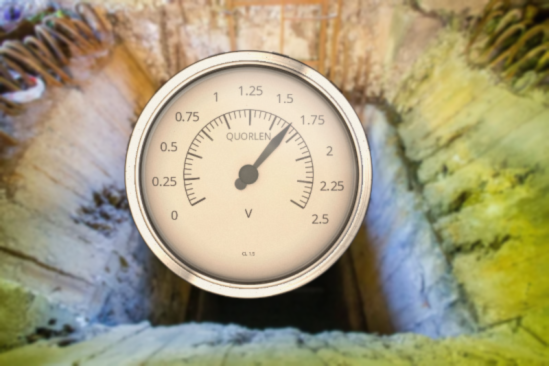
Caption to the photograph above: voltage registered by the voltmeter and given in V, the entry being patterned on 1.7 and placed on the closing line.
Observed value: 1.65
